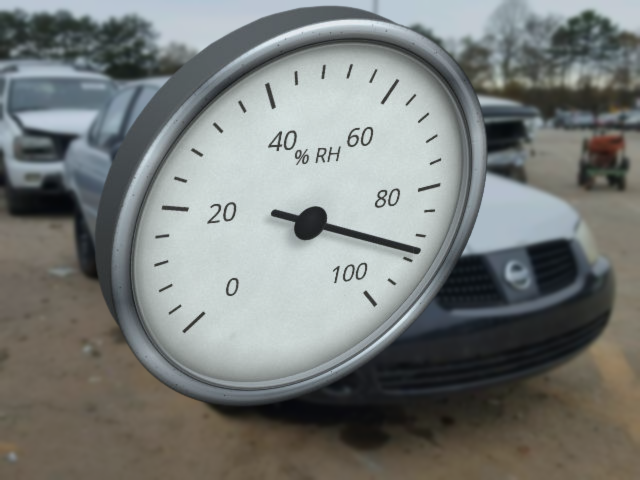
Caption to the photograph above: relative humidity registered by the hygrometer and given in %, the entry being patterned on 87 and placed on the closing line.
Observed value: 90
